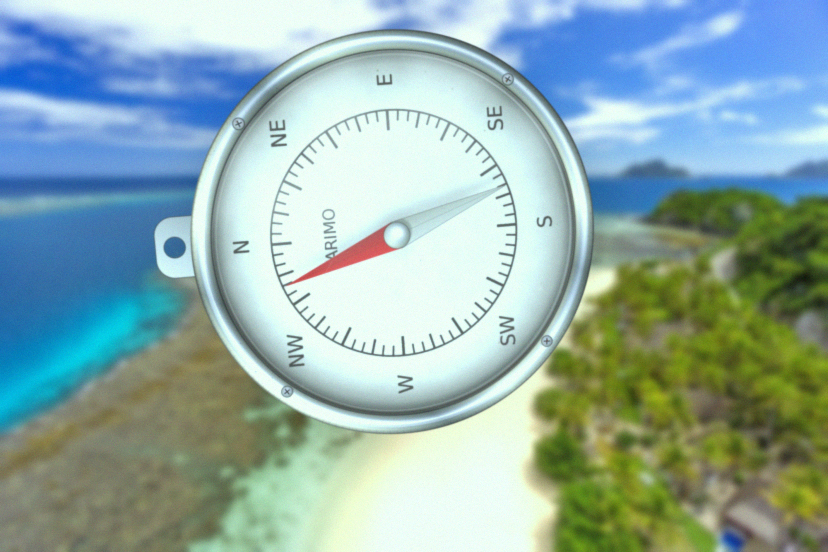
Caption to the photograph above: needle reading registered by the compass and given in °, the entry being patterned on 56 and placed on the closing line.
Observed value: 340
